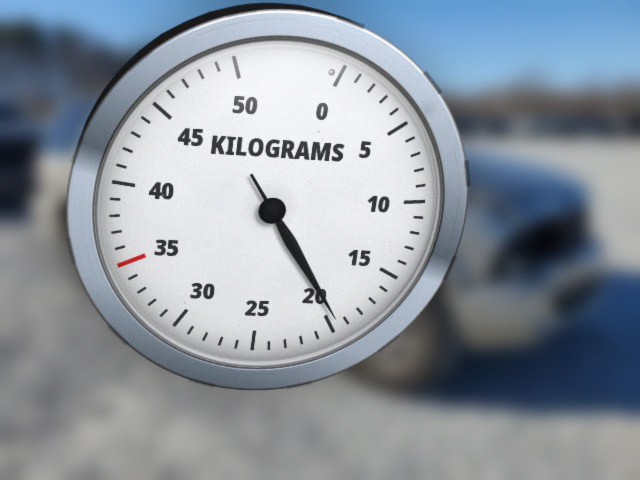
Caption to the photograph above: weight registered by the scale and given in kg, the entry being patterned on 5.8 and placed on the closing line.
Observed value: 19.5
